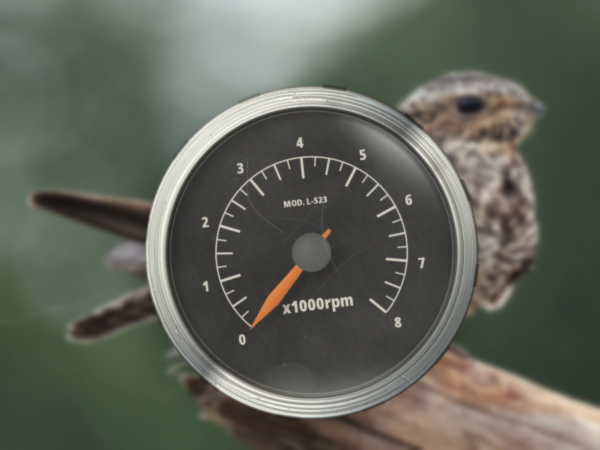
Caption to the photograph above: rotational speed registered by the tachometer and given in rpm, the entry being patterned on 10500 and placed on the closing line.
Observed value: 0
